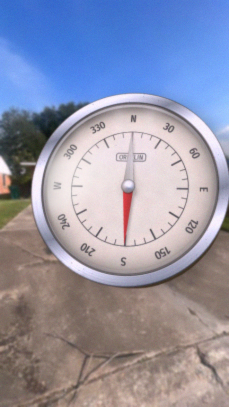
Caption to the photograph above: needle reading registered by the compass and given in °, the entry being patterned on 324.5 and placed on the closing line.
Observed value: 180
